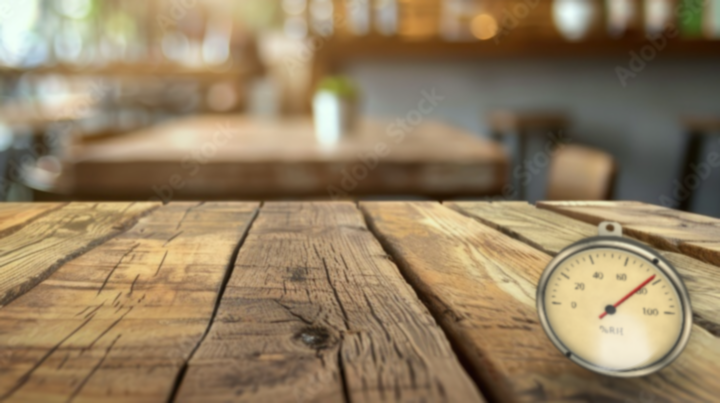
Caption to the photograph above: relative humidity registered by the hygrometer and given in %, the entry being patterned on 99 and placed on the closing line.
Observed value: 76
